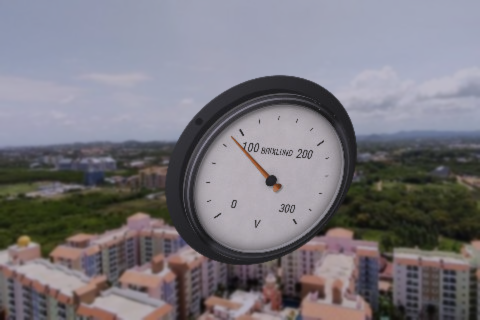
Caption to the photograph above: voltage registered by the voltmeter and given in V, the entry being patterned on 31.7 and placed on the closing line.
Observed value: 90
